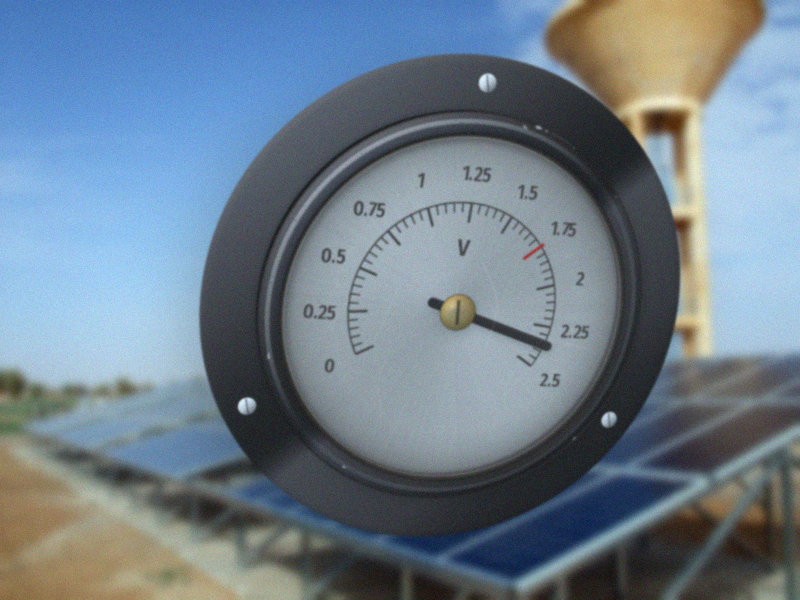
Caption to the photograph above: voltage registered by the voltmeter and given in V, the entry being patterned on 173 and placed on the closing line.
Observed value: 2.35
